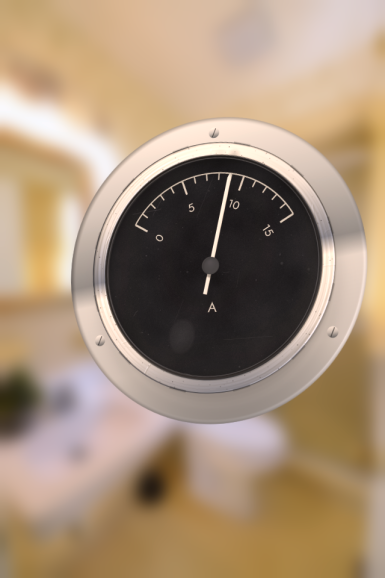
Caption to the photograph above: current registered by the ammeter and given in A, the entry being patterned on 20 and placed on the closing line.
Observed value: 9
